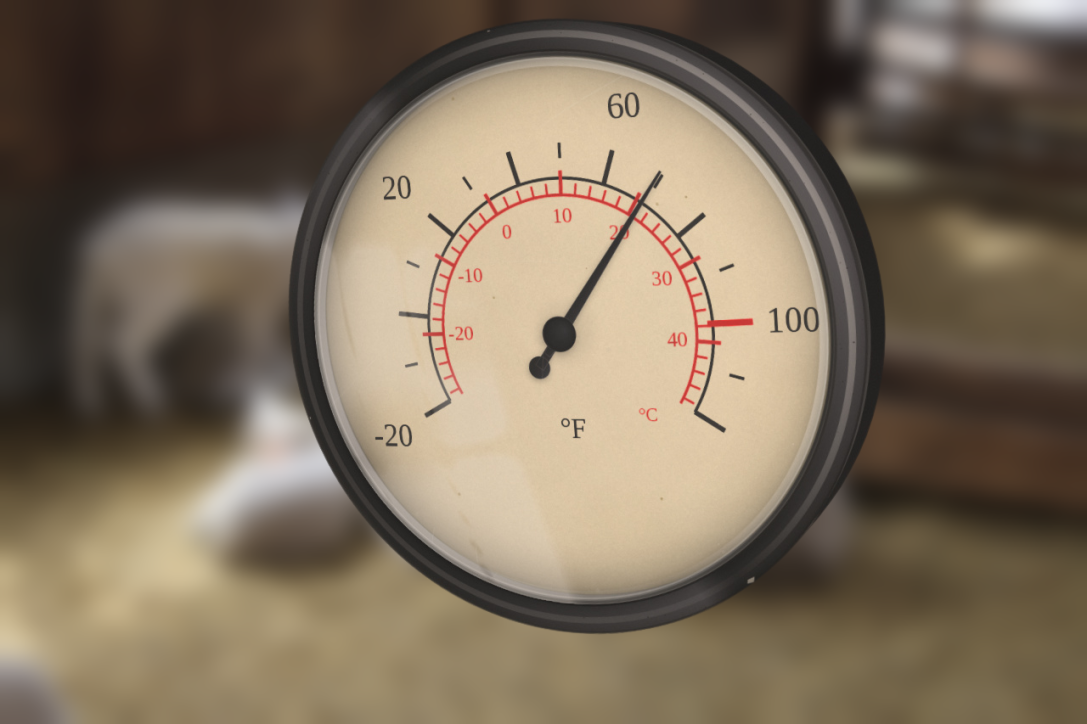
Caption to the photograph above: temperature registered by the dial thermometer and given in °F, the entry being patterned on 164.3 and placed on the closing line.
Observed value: 70
